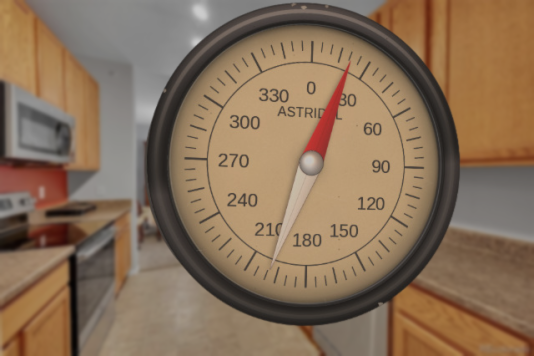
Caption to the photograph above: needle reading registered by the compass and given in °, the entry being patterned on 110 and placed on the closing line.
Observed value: 20
